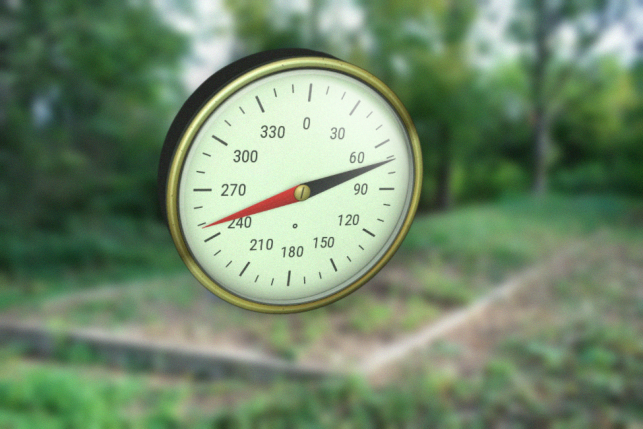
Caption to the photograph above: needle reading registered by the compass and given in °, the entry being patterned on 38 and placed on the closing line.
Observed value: 250
